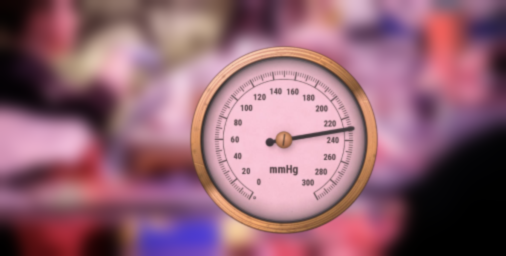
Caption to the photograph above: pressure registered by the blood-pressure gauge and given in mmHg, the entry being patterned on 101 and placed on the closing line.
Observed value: 230
